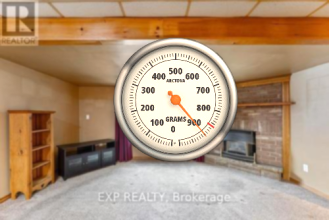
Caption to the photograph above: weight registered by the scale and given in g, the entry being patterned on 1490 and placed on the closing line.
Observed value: 900
